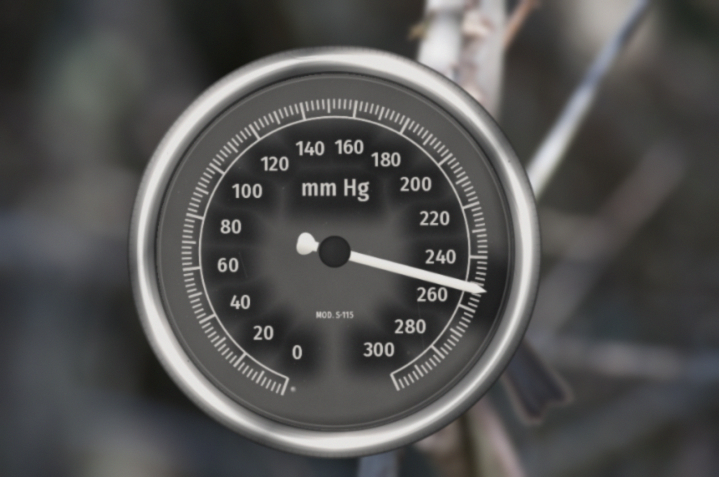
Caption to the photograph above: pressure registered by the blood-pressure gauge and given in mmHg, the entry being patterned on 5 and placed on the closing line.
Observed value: 252
